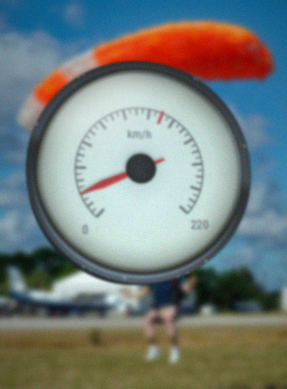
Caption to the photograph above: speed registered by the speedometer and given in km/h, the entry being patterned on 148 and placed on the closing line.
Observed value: 20
